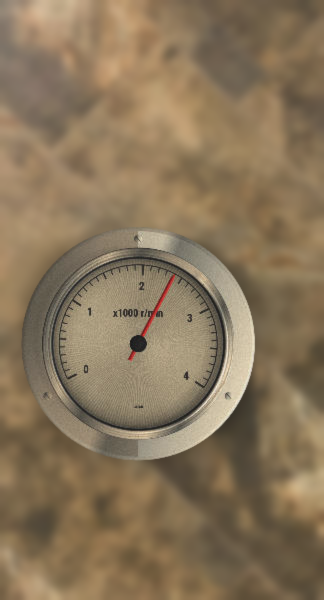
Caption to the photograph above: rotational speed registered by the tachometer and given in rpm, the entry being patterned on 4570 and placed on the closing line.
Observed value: 2400
